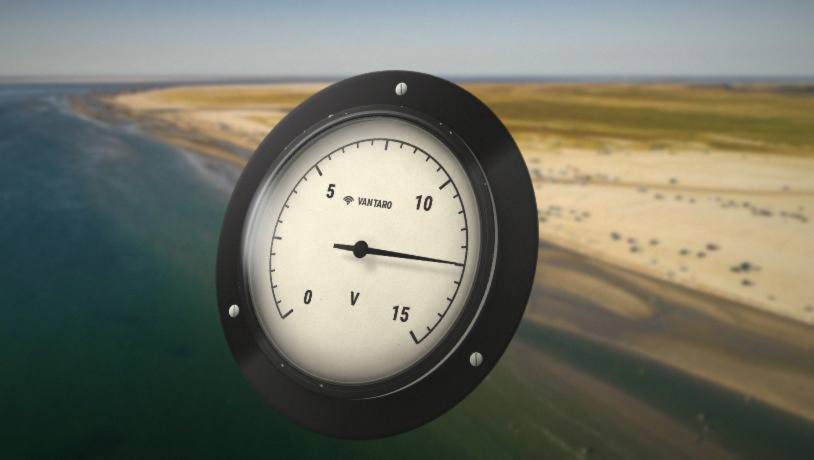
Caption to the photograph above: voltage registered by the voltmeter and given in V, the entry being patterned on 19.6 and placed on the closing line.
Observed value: 12.5
